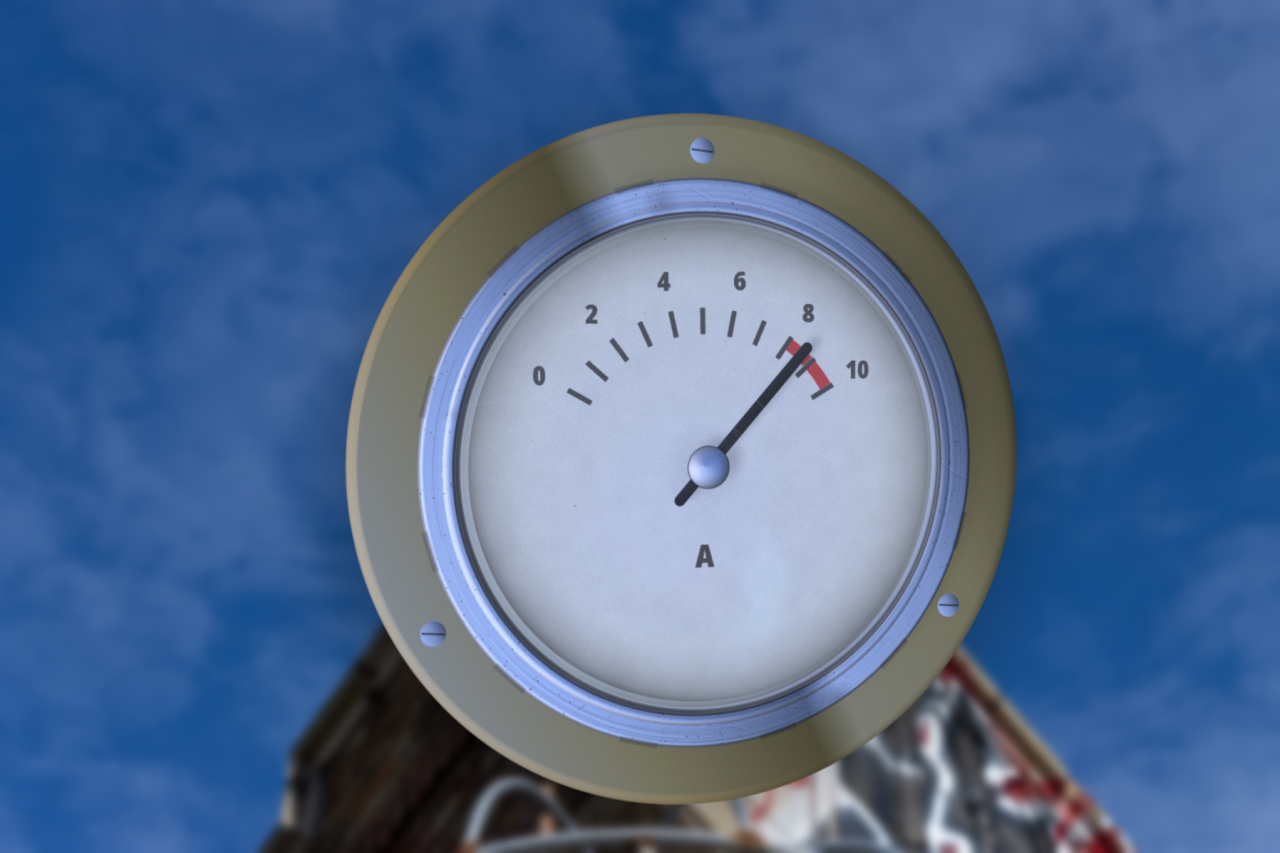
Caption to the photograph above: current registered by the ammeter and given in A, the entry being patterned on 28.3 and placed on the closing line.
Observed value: 8.5
